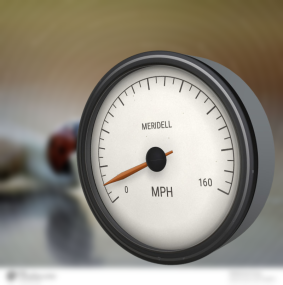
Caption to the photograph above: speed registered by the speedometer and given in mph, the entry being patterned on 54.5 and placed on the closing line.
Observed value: 10
